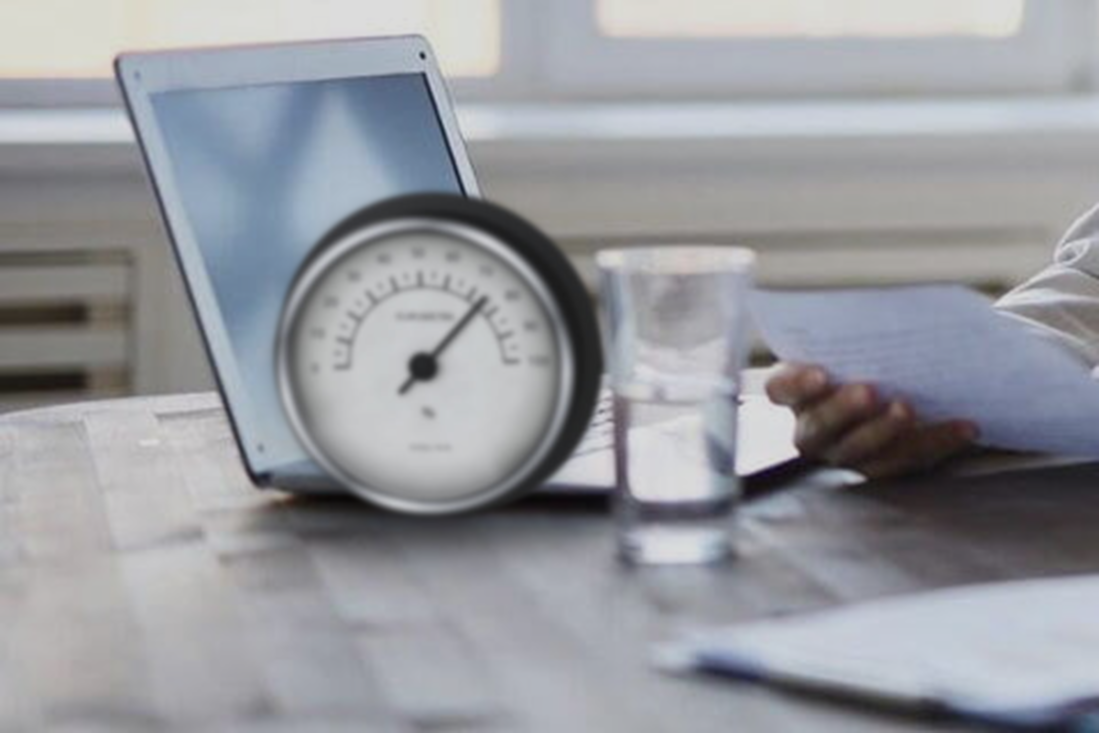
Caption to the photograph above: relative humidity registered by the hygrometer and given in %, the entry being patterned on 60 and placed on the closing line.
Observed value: 75
